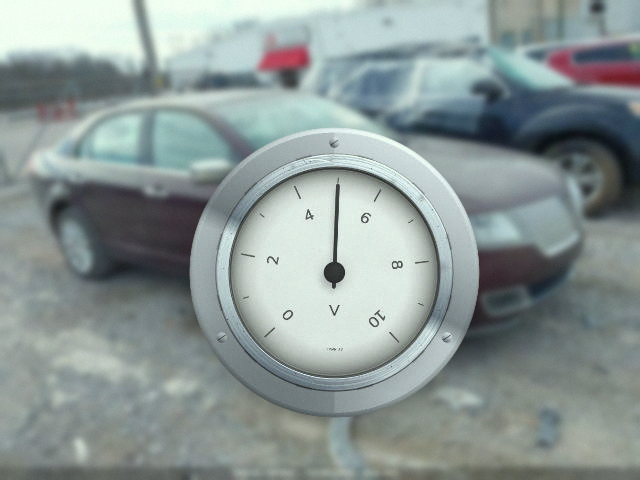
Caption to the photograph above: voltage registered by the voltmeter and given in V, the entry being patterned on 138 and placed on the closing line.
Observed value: 5
